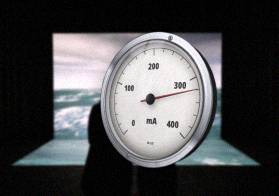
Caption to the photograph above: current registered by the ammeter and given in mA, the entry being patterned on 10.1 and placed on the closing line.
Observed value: 320
